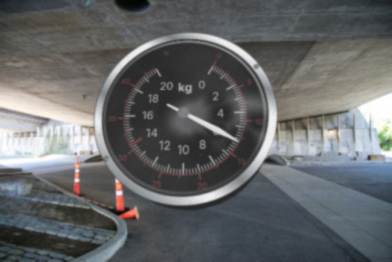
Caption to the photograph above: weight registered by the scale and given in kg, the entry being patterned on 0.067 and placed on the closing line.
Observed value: 6
